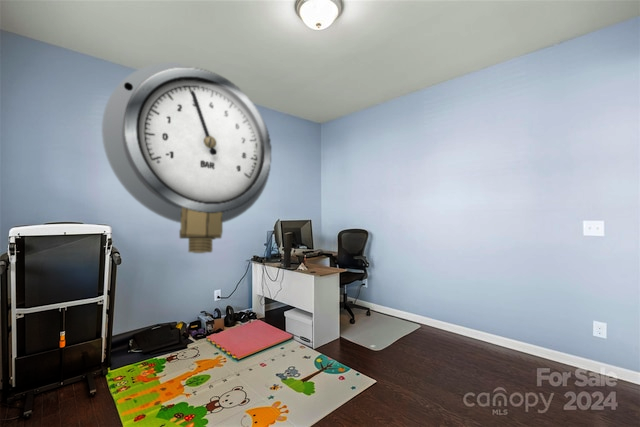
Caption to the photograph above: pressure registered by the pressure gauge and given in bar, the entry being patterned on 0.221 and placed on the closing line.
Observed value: 3
